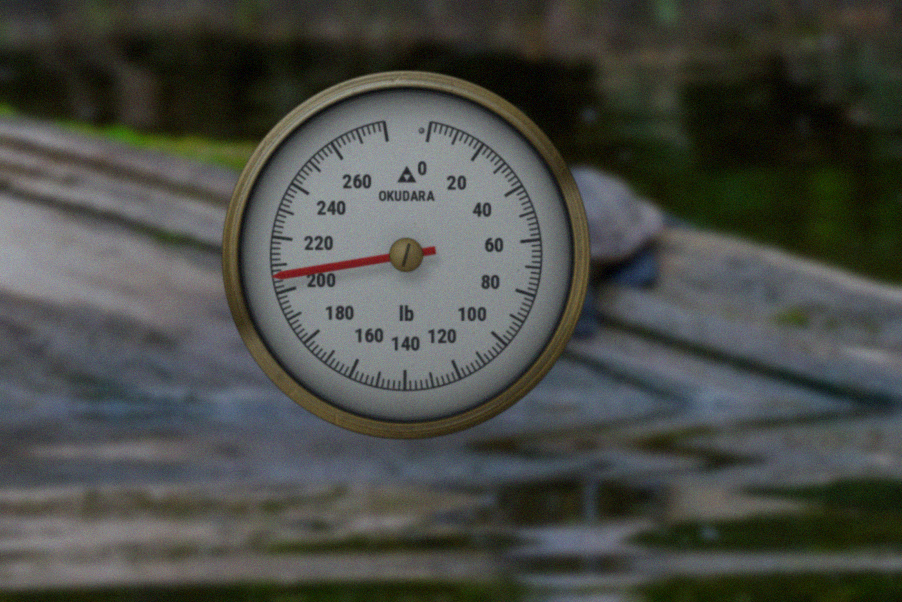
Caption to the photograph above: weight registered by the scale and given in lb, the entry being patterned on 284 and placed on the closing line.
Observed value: 206
